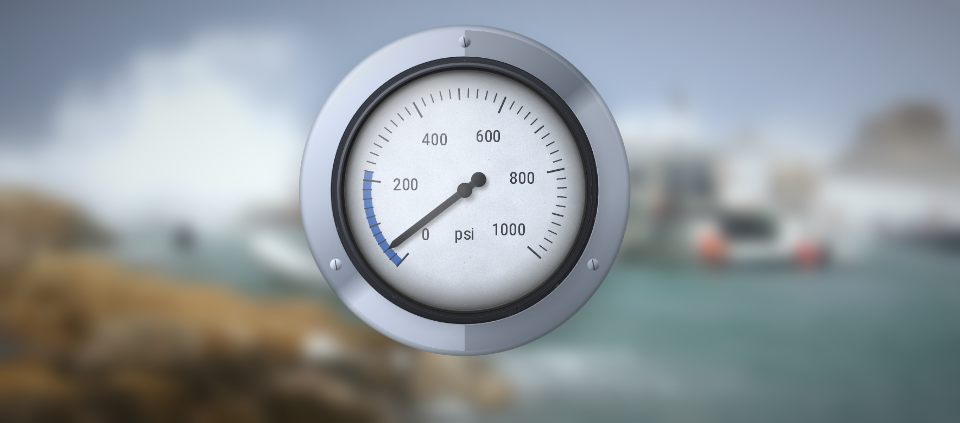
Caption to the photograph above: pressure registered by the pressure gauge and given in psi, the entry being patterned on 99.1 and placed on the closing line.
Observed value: 40
